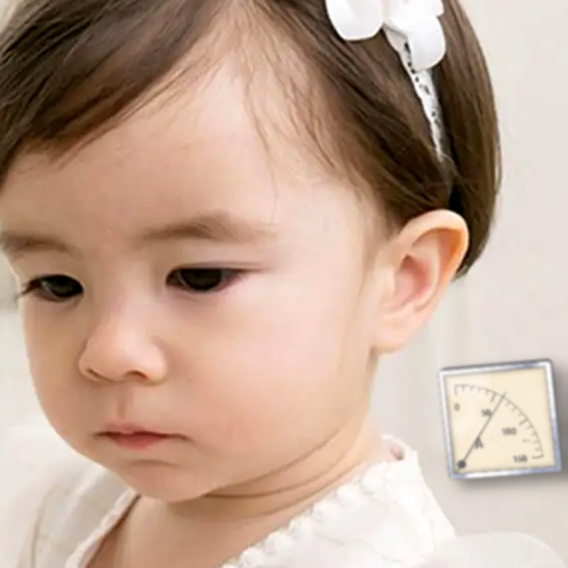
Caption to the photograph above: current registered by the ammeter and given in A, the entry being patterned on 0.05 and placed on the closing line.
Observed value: 60
